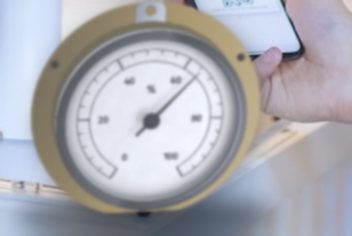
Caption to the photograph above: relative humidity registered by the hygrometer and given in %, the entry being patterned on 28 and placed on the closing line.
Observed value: 64
